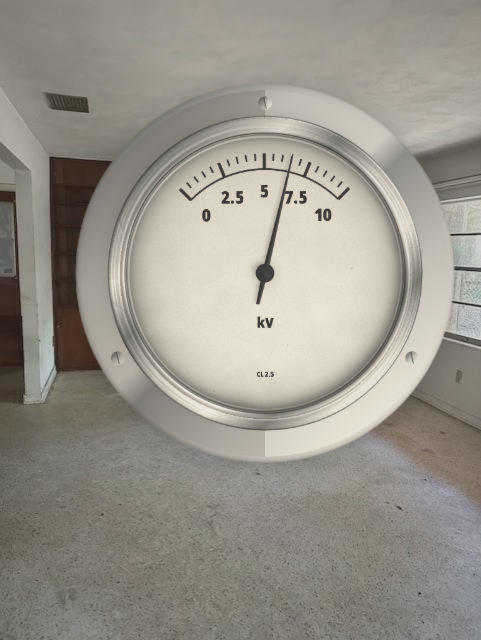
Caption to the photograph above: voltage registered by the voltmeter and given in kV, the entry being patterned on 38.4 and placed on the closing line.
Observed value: 6.5
